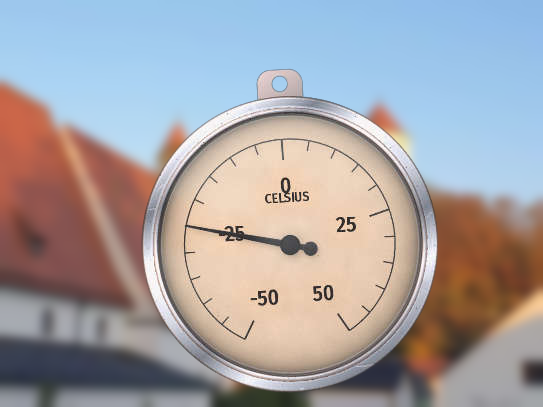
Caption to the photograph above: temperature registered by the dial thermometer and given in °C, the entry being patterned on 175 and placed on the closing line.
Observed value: -25
